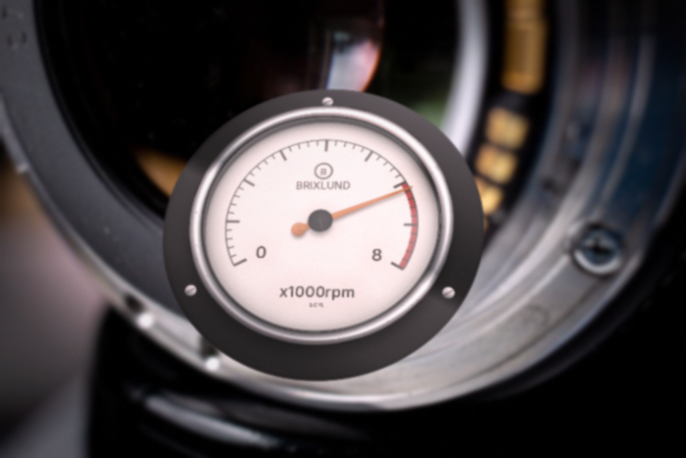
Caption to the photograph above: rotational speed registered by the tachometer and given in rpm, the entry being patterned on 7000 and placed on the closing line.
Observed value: 6200
